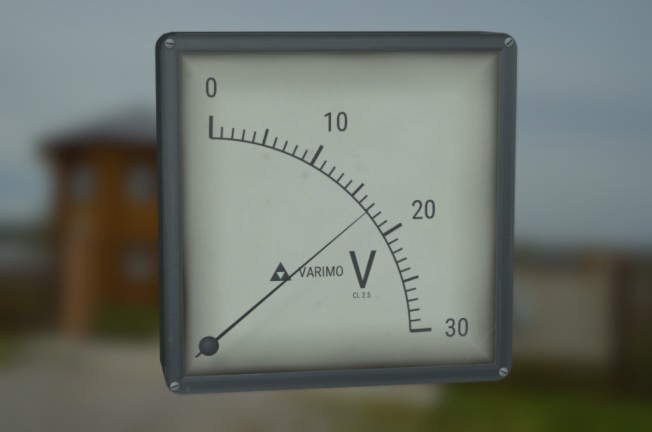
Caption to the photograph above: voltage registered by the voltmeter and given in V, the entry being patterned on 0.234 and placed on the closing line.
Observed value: 17
